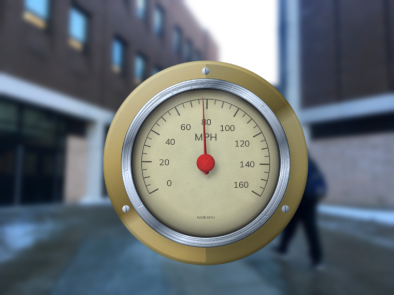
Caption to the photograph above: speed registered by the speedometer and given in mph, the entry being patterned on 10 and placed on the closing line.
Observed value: 77.5
